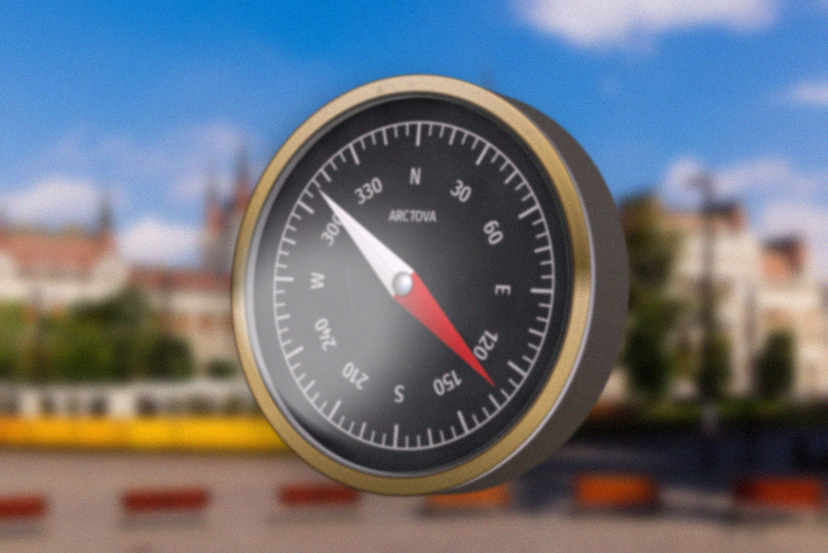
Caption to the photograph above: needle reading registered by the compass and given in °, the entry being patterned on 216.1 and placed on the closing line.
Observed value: 130
